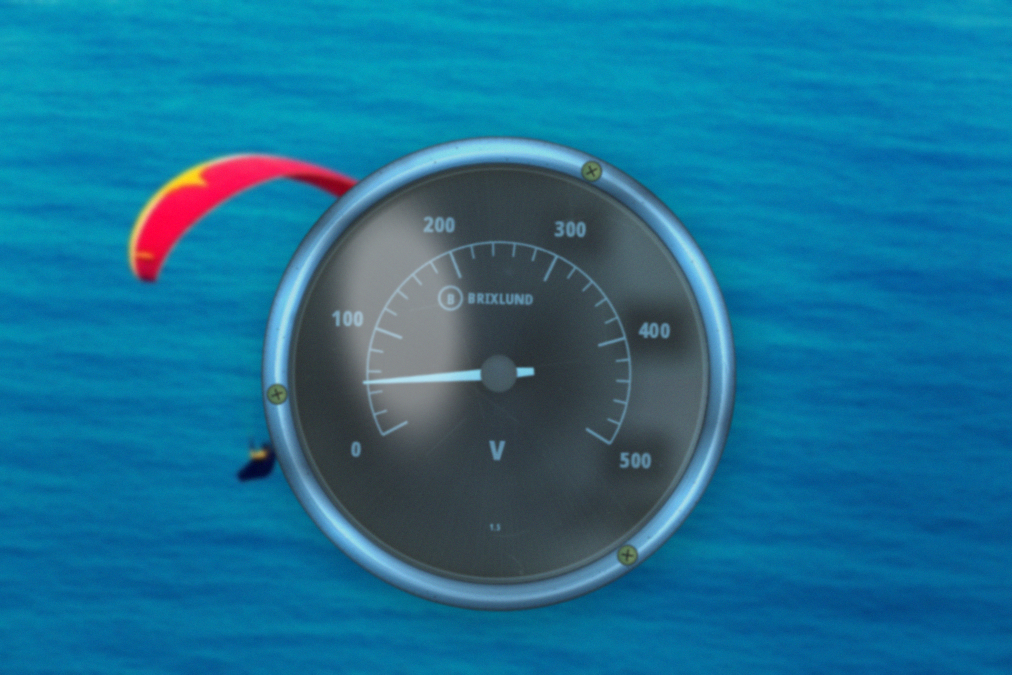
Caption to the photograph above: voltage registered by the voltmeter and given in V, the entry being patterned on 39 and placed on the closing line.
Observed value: 50
